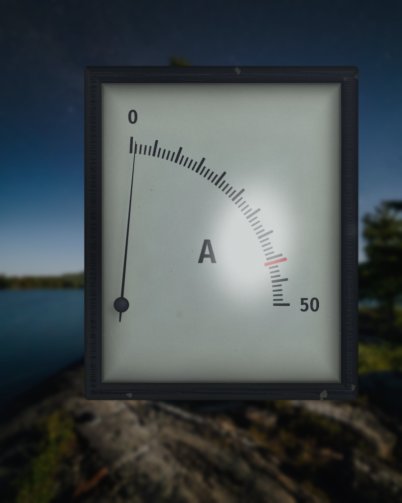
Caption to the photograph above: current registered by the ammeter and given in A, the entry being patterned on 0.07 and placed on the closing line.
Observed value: 1
